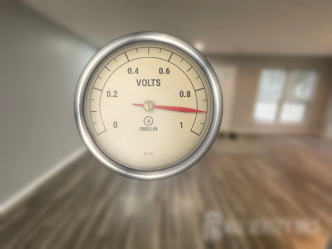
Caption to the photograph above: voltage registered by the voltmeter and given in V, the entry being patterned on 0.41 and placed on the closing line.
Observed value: 0.9
